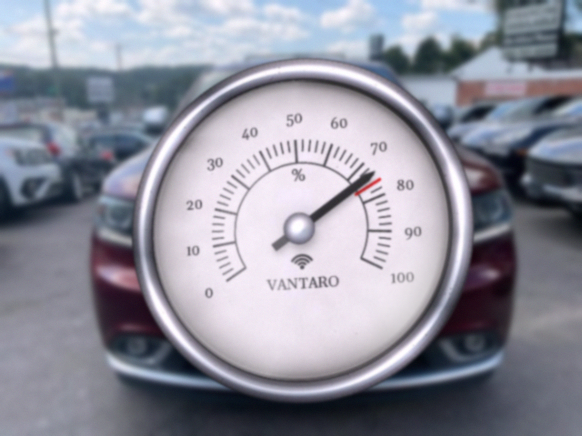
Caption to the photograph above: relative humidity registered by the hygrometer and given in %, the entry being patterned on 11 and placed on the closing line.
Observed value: 74
